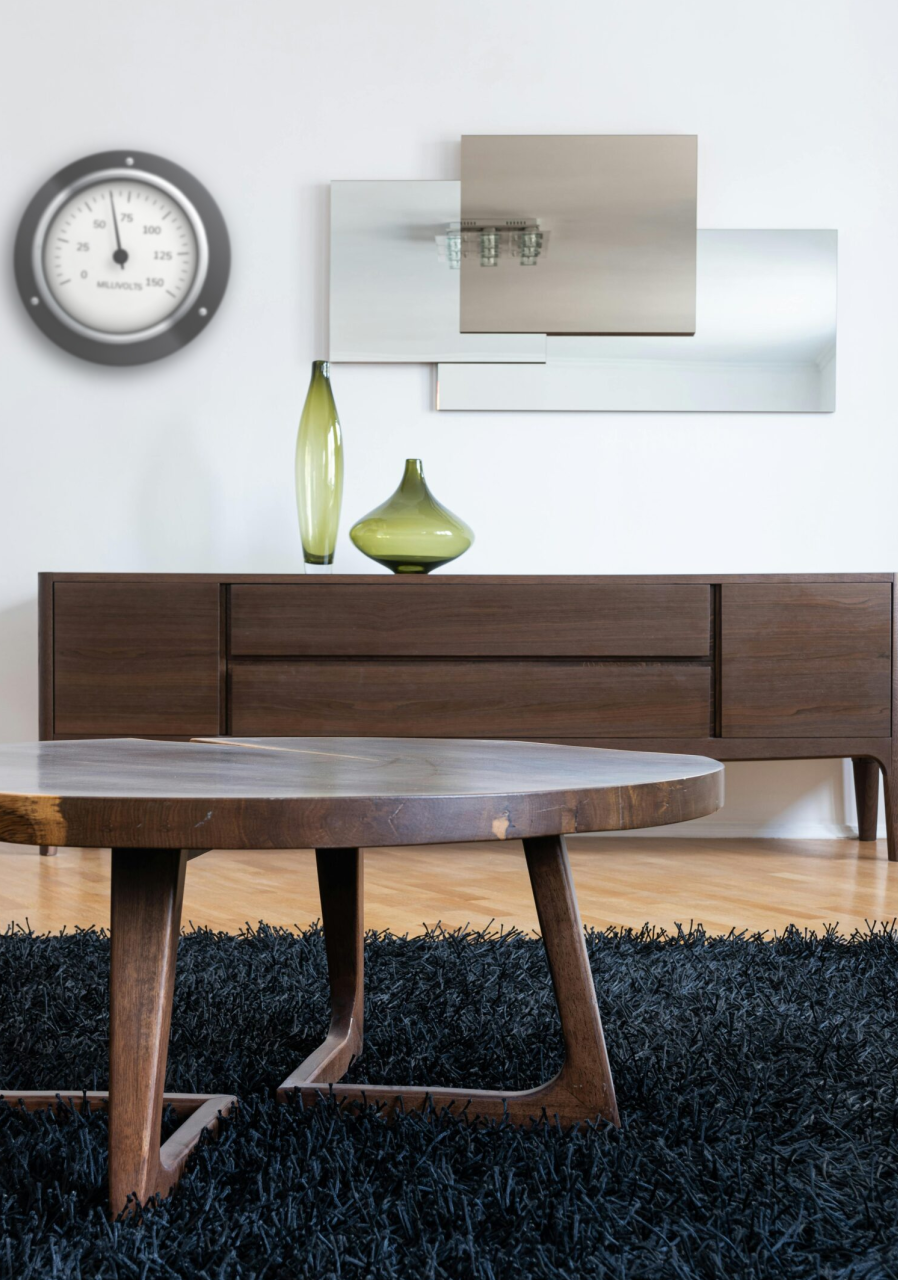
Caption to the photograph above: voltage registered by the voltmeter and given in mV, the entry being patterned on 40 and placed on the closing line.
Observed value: 65
